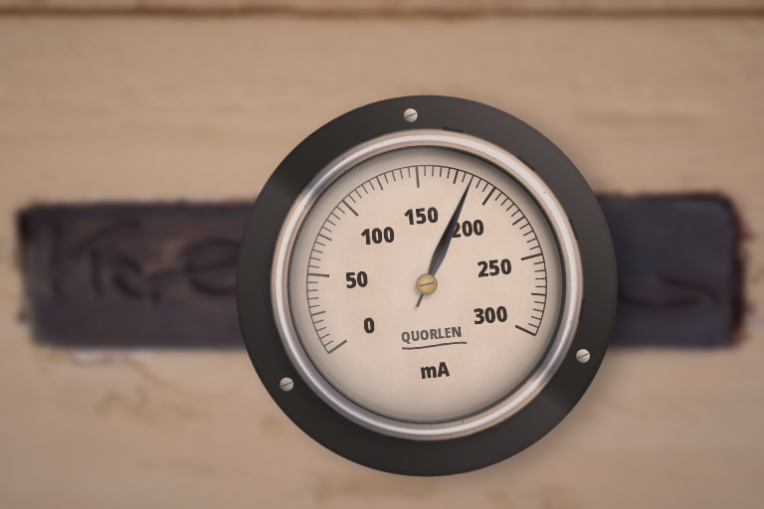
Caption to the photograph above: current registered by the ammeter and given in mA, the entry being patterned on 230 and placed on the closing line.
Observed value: 185
